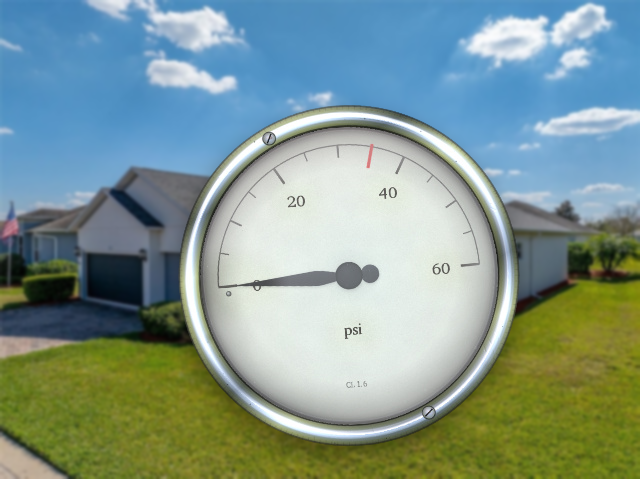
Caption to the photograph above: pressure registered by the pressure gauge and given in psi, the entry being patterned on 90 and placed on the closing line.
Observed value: 0
